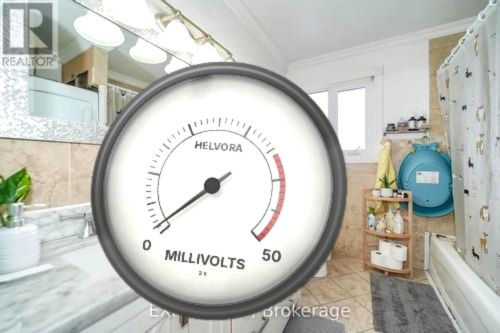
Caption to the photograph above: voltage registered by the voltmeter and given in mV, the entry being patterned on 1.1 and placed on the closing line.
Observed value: 1
